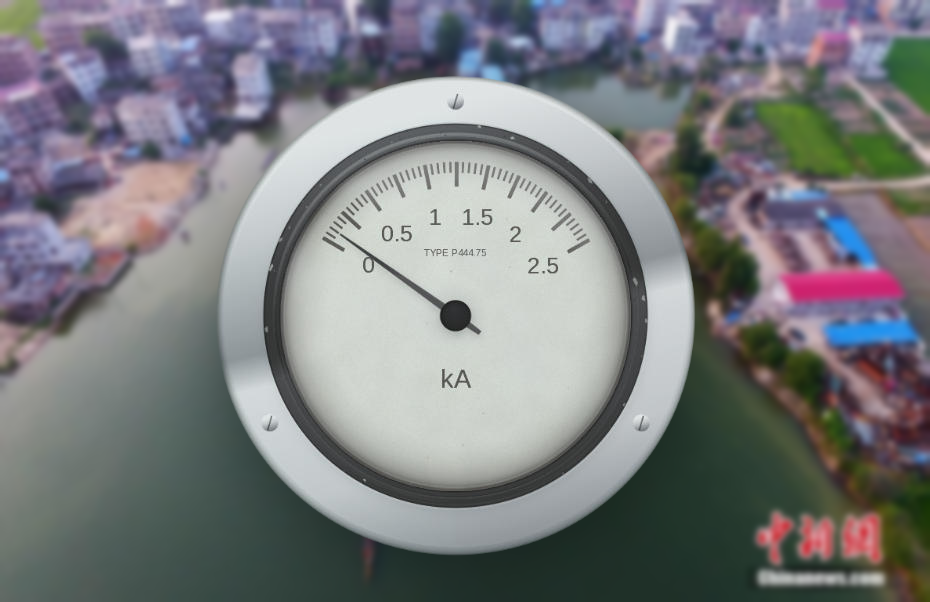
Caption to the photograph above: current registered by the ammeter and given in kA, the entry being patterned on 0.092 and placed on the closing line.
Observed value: 0.1
